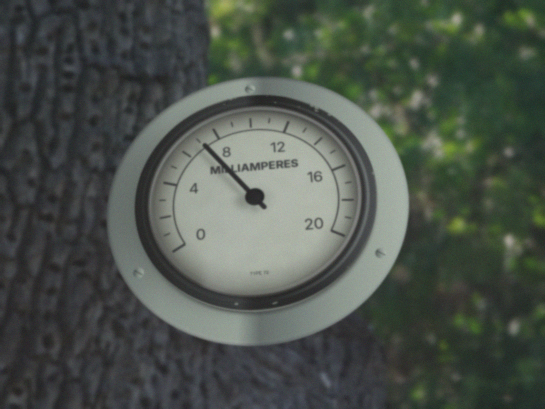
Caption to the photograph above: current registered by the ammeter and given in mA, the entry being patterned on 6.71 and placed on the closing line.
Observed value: 7
